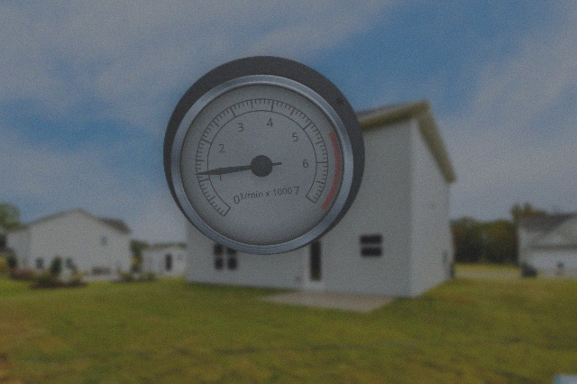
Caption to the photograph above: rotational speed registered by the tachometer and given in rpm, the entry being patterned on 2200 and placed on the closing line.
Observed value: 1200
